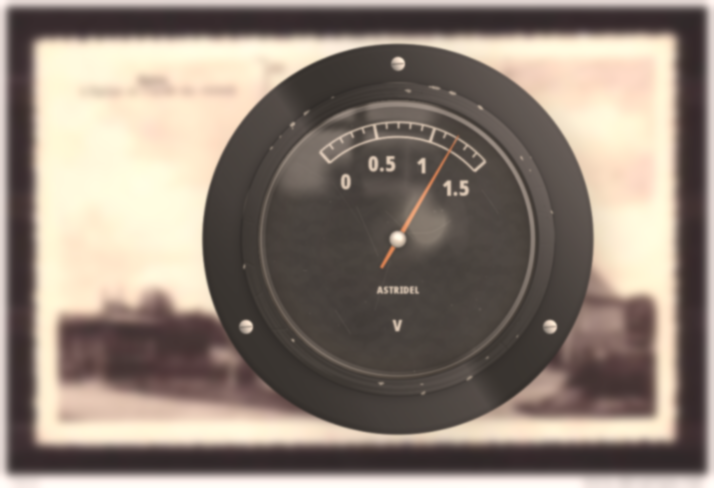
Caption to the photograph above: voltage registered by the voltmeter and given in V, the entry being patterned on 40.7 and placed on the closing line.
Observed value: 1.2
